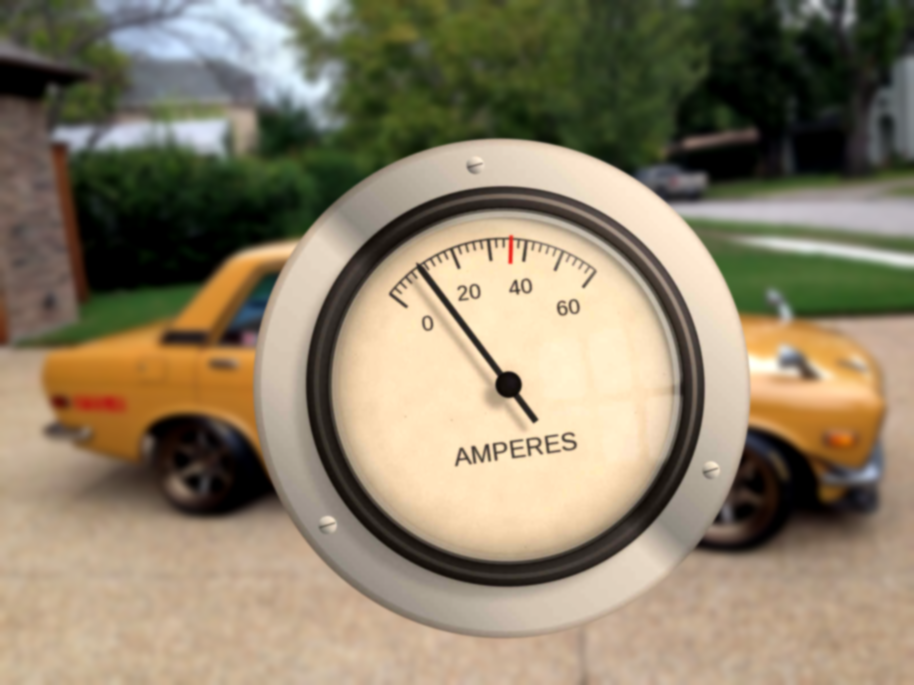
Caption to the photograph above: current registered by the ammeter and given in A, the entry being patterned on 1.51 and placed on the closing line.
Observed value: 10
